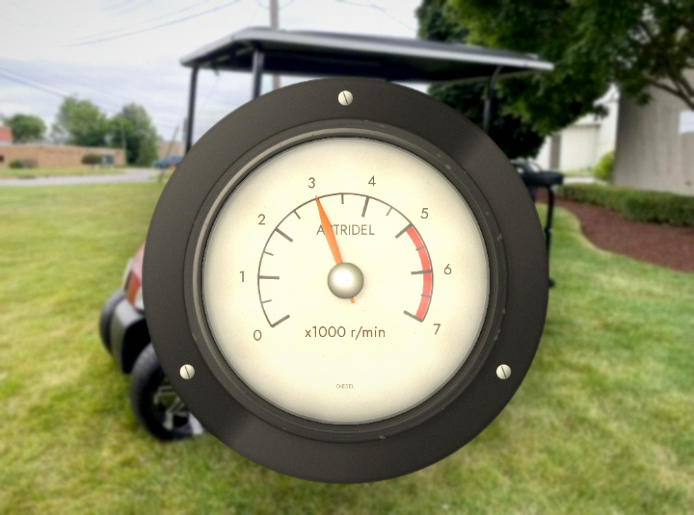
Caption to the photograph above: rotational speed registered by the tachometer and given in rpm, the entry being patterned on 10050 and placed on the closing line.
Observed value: 3000
